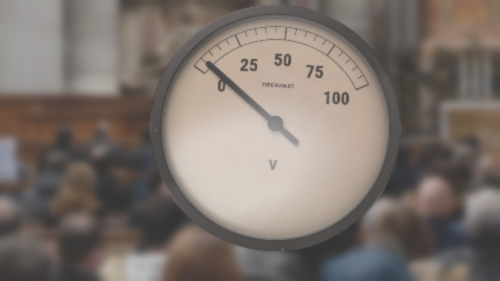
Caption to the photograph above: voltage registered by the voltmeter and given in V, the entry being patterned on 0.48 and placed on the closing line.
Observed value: 5
